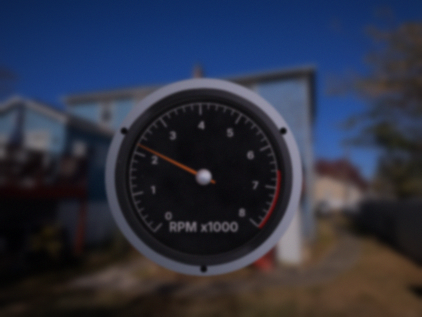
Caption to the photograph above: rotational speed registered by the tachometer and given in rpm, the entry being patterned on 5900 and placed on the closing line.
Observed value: 2200
